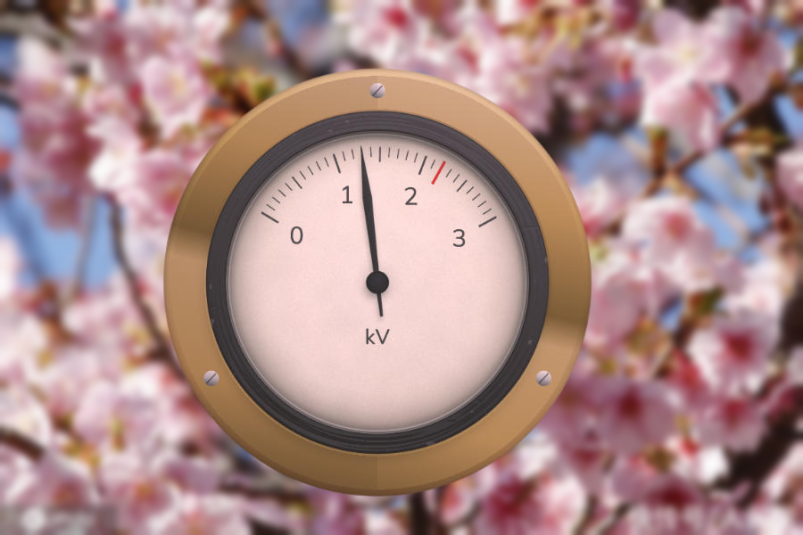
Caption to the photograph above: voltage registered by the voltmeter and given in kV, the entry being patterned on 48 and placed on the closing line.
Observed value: 1.3
